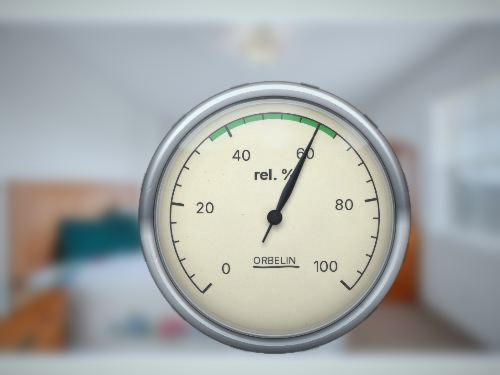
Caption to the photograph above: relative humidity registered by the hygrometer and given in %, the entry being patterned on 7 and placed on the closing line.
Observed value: 60
